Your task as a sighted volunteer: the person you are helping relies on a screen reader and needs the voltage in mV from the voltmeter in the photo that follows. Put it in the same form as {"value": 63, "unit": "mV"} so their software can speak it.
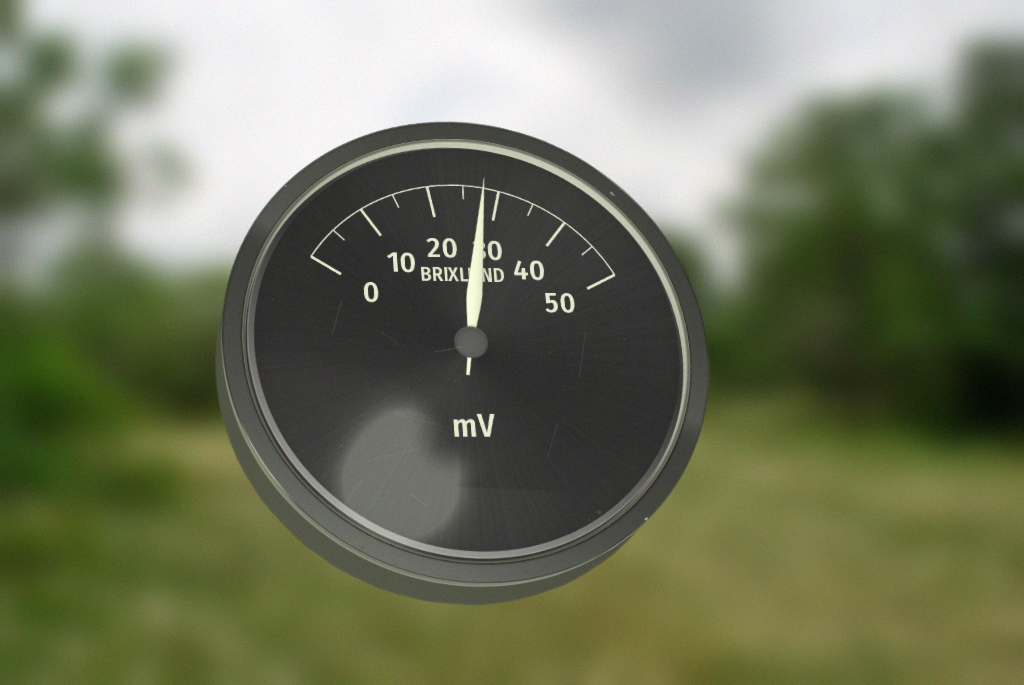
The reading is {"value": 27.5, "unit": "mV"}
